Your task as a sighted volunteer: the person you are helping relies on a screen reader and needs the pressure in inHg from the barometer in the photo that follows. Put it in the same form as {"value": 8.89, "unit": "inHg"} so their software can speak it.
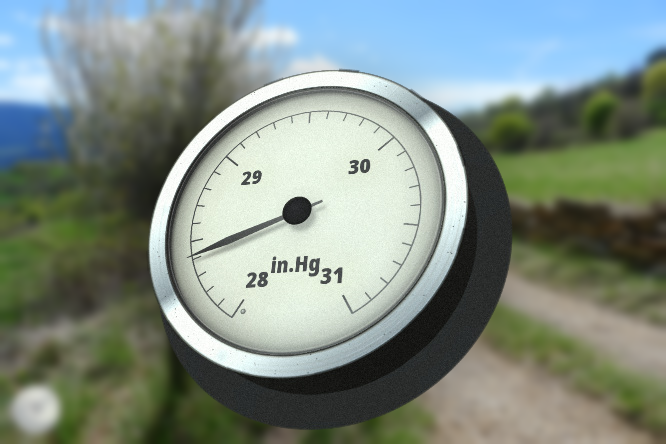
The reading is {"value": 28.4, "unit": "inHg"}
